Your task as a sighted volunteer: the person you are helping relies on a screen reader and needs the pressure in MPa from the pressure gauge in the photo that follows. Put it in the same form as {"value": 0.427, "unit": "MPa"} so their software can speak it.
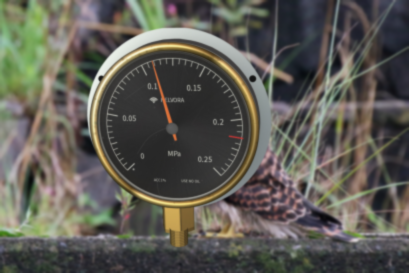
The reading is {"value": 0.11, "unit": "MPa"}
